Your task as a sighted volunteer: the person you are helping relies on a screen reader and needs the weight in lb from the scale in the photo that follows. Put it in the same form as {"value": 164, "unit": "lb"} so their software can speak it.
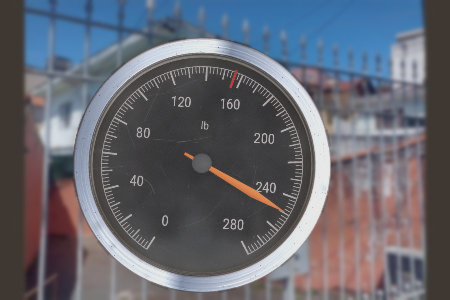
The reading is {"value": 250, "unit": "lb"}
